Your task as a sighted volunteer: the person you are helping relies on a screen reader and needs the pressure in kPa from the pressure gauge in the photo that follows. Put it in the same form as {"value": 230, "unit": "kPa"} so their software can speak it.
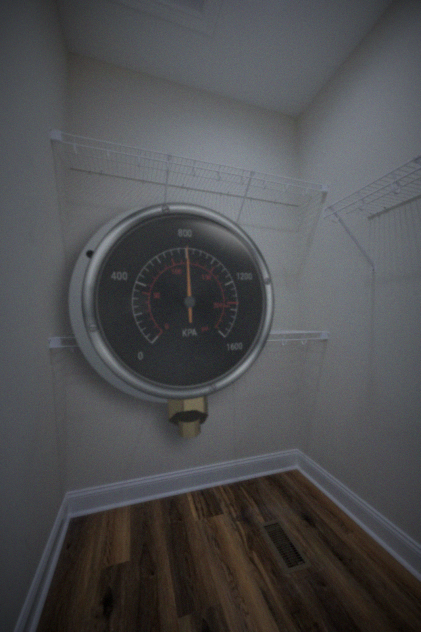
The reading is {"value": 800, "unit": "kPa"}
